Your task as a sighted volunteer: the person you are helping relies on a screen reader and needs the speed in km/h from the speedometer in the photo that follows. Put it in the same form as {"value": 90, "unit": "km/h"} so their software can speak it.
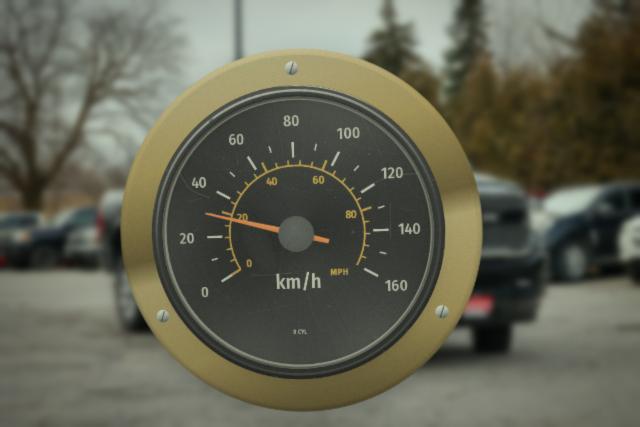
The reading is {"value": 30, "unit": "km/h"}
